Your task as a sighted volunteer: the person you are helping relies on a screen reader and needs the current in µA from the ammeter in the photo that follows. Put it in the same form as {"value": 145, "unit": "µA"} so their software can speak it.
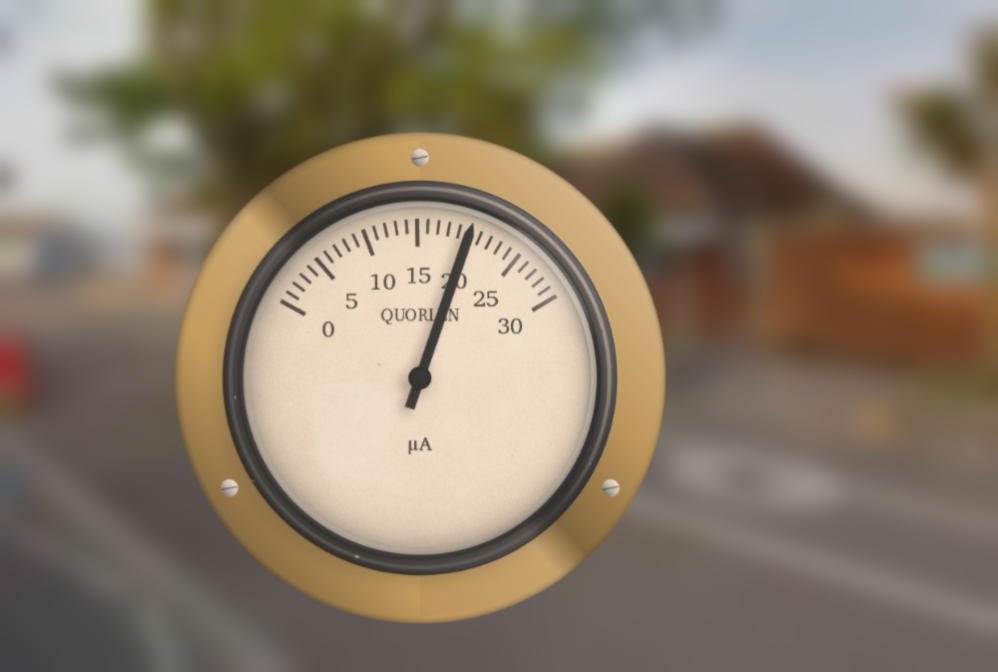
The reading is {"value": 20, "unit": "µA"}
